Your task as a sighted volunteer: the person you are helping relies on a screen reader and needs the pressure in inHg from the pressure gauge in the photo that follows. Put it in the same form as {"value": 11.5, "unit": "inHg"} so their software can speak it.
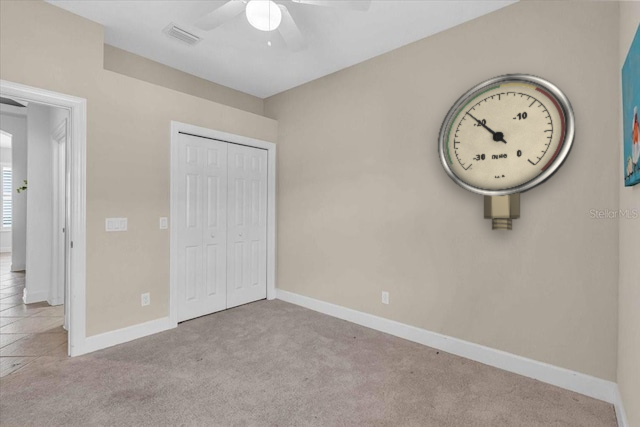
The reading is {"value": -20, "unit": "inHg"}
